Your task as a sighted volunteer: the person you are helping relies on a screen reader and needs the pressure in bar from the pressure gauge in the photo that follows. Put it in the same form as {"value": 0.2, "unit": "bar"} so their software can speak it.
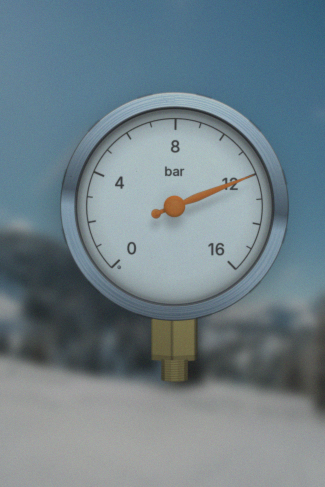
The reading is {"value": 12, "unit": "bar"}
